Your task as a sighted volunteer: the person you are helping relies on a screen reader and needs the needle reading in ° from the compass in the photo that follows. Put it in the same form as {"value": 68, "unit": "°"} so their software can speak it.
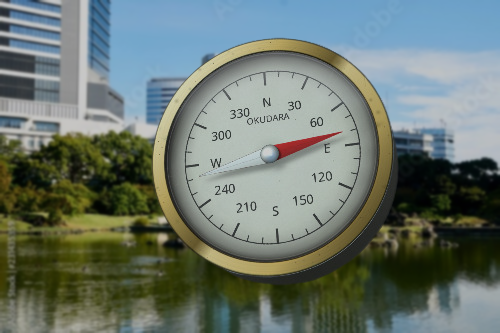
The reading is {"value": 80, "unit": "°"}
